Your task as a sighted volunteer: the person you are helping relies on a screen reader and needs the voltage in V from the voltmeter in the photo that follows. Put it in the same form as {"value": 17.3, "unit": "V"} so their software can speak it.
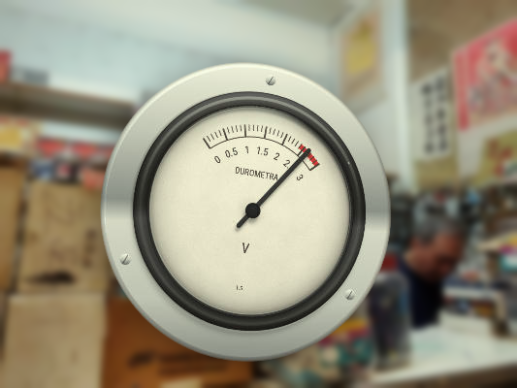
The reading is {"value": 2.6, "unit": "V"}
